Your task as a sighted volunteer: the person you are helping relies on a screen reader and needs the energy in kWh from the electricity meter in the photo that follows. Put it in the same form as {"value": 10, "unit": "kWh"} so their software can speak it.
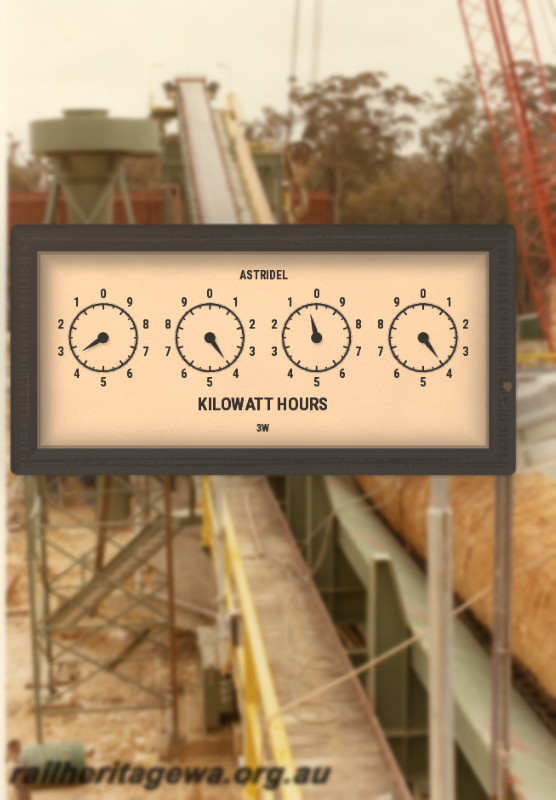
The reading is {"value": 3404, "unit": "kWh"}
